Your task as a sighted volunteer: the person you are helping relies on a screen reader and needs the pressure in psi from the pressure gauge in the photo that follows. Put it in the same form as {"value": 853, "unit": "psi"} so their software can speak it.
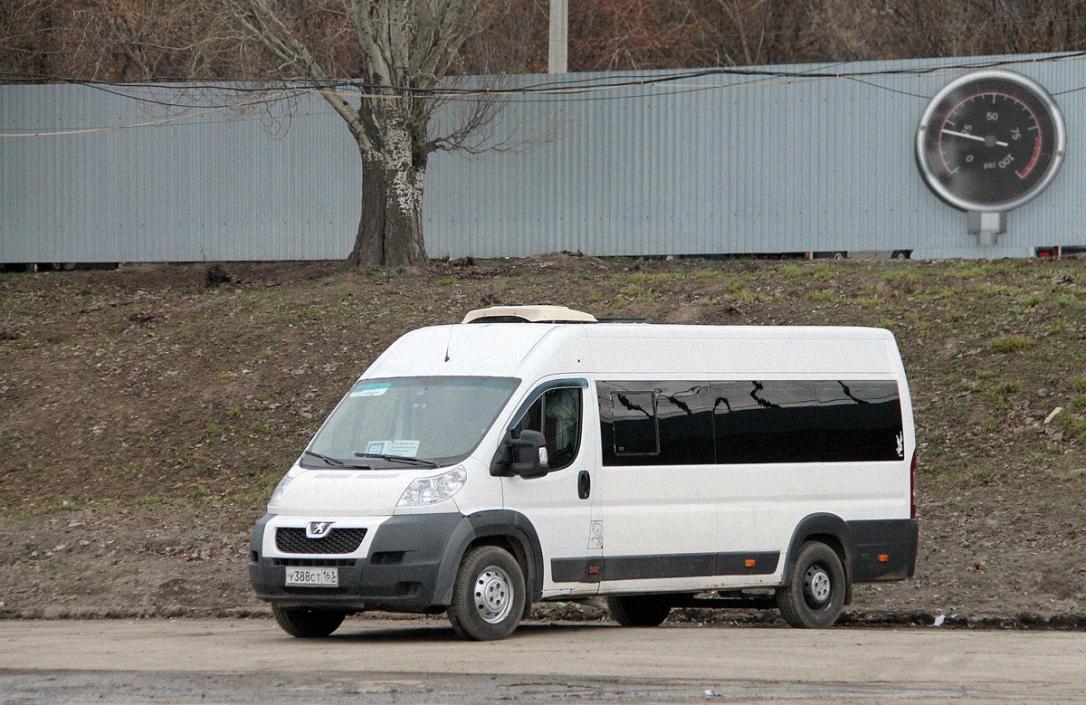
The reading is {"value": 20, "unit": "psi"}
